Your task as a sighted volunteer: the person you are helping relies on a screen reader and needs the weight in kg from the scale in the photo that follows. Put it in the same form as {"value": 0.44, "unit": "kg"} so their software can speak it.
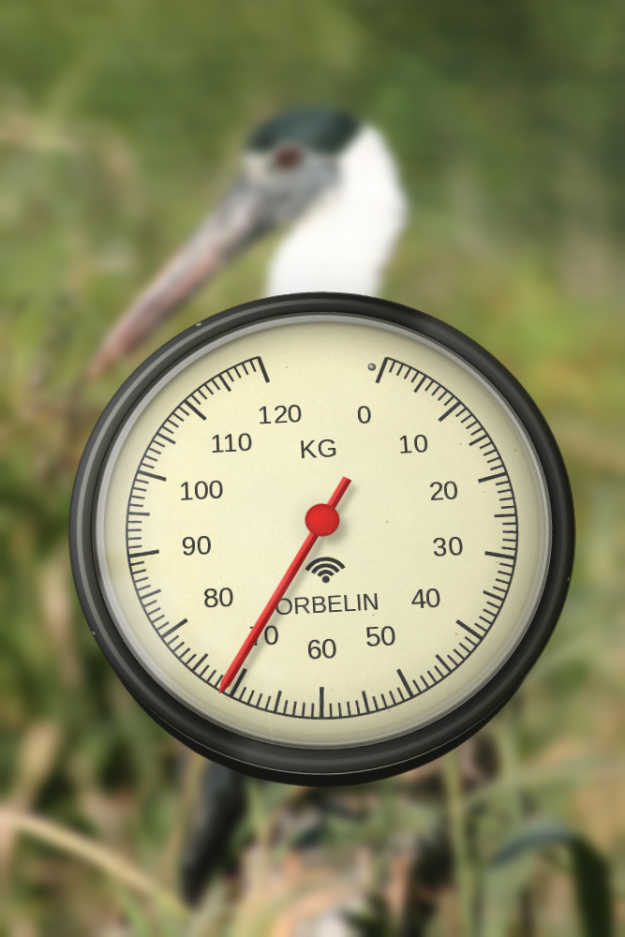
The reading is {"value": 71, "unit": "kg"}
